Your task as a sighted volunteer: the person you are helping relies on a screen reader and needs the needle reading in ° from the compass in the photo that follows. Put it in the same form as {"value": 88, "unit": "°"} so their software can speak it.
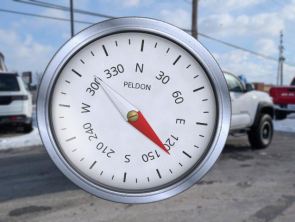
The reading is {"value": 130, "unit": "°"}
